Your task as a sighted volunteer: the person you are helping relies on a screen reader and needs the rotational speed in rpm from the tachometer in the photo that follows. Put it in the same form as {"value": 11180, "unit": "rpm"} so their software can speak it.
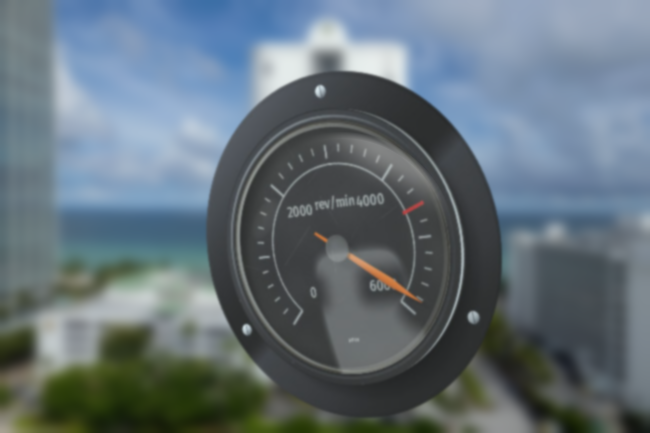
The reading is {"value": 5800, "unit": "rpm"}
